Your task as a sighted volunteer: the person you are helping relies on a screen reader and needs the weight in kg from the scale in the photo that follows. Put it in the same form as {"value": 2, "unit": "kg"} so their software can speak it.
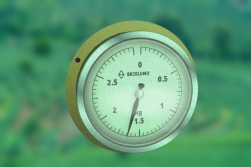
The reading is {"value": 1.65, "unit": "kg"}
